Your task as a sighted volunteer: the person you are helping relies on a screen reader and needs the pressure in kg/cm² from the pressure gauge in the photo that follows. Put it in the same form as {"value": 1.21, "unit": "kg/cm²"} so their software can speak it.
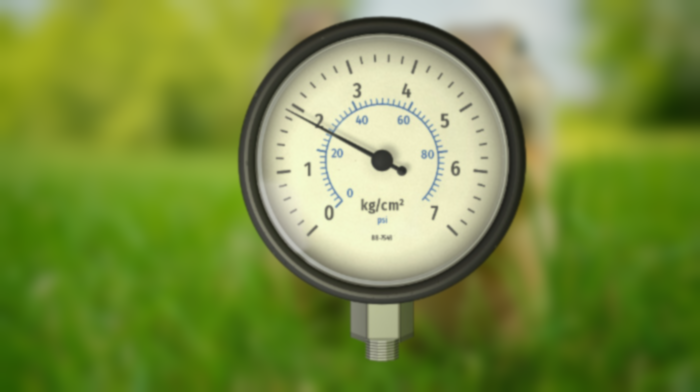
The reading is {"value": 1.9, "unit": "kg/cm²"}
